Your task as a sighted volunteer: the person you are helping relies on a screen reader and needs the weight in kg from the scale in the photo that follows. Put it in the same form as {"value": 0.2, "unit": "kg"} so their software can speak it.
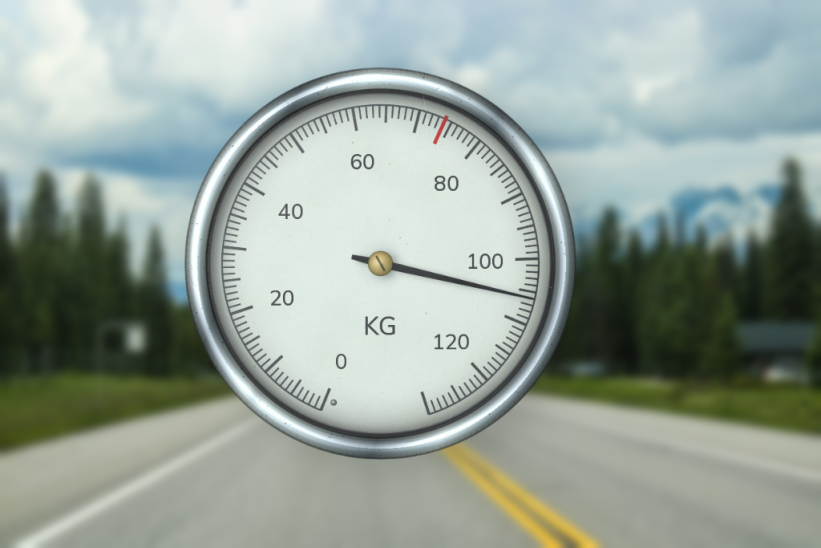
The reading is {"value": 106, "unit": "kg"}
